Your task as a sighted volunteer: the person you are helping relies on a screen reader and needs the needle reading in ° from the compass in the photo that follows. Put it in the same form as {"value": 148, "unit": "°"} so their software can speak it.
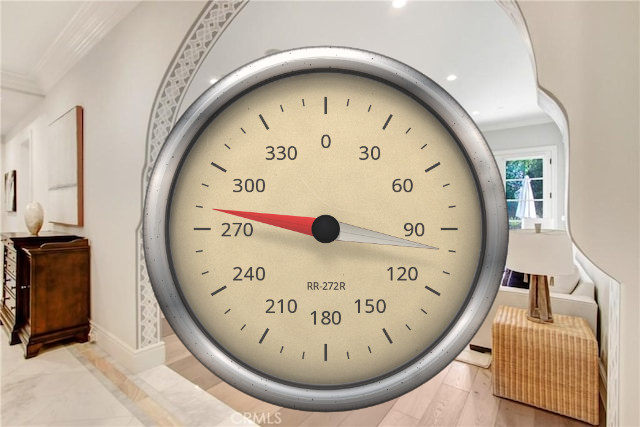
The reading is {"value": 280, "unit": "°"}
